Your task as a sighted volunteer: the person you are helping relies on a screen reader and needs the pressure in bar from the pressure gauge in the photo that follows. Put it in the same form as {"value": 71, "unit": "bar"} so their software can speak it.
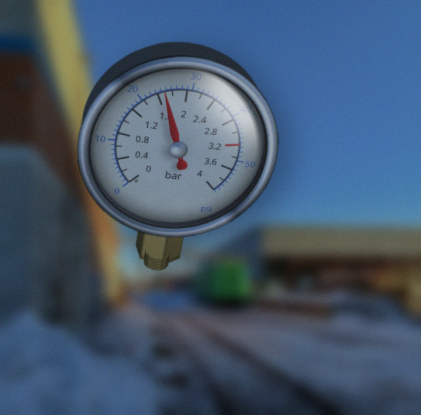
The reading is {"value": 1.7, "unit": "bar"}
